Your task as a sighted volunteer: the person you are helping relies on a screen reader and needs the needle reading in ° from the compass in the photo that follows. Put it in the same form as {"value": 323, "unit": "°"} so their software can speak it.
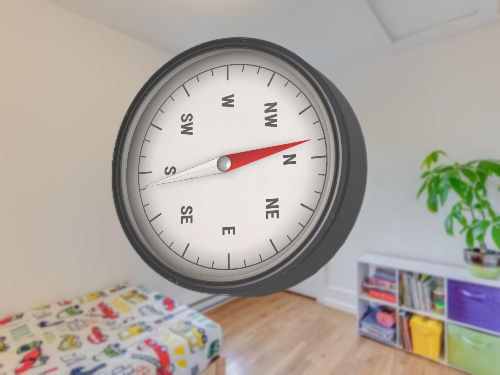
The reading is {"value": 350, "unit": "°"}
